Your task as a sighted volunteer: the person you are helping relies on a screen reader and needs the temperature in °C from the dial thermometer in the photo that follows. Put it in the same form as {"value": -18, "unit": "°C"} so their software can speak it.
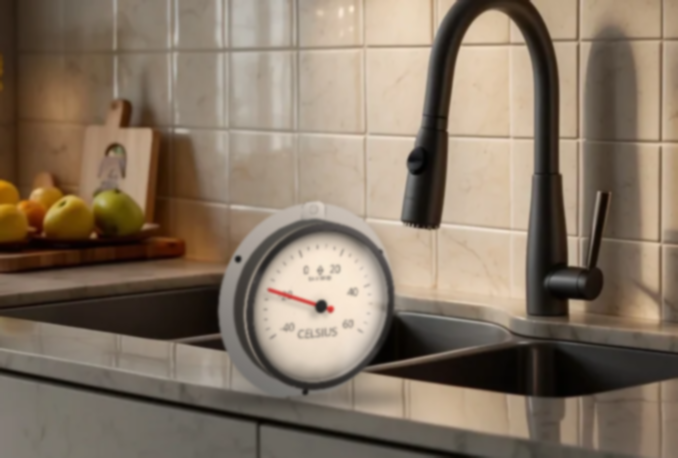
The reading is {"value": -20, "unit": "°C"}
